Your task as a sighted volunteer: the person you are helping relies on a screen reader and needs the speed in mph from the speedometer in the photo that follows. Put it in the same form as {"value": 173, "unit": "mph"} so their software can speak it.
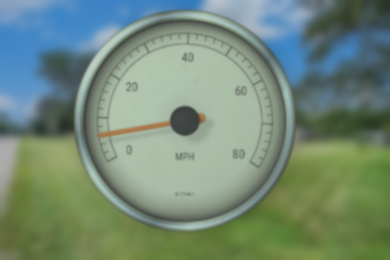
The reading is {"value": 6, "unit": "mph"}
